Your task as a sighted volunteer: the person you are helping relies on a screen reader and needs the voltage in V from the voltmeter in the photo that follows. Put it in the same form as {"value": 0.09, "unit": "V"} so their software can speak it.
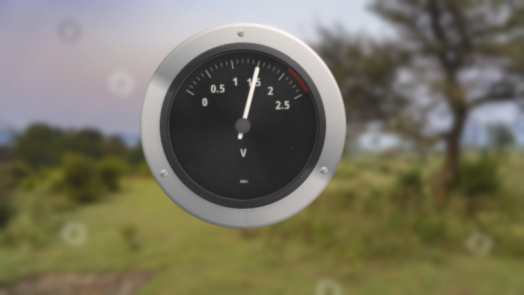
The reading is {"value": 1.5, "unit": "V"}
